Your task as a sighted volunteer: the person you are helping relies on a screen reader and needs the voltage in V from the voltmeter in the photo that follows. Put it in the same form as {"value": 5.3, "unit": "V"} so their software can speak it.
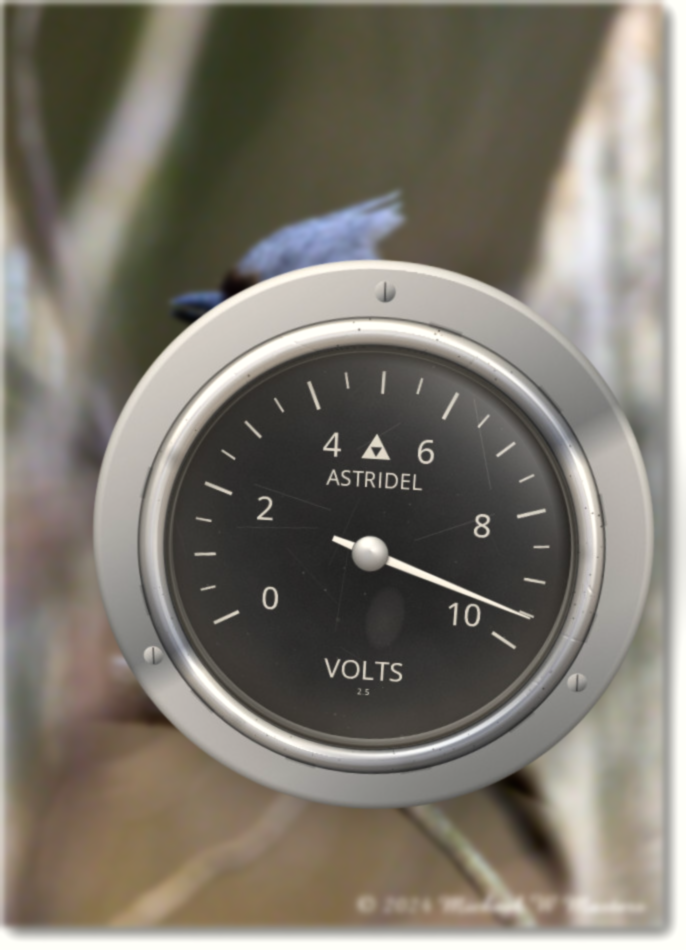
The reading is {"value": 9.5, "unit": "V"}
